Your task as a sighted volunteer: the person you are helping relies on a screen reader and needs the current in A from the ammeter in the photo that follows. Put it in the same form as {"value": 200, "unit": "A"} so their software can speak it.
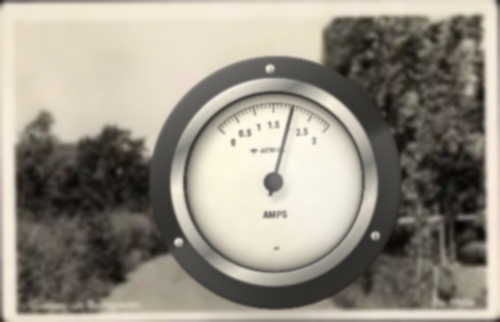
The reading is {"value": 2, "unit": "A"}
